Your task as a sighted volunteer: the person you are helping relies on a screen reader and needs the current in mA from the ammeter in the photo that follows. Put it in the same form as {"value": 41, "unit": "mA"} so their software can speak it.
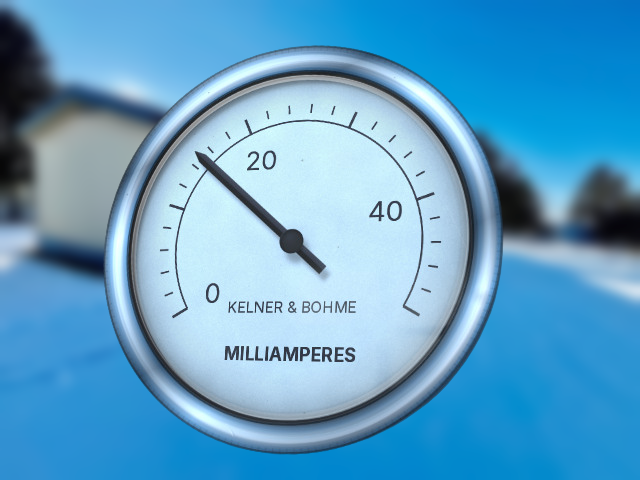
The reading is {"value": 15, "unit": "mA"}
